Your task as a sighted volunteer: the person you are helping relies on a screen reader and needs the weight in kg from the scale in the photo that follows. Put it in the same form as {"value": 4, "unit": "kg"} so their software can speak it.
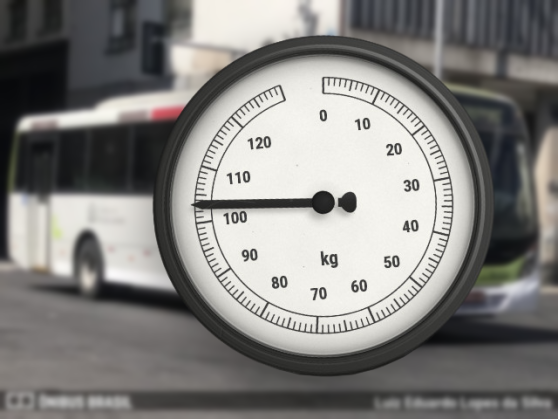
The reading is {"value": 103, "unit": "kg"}
